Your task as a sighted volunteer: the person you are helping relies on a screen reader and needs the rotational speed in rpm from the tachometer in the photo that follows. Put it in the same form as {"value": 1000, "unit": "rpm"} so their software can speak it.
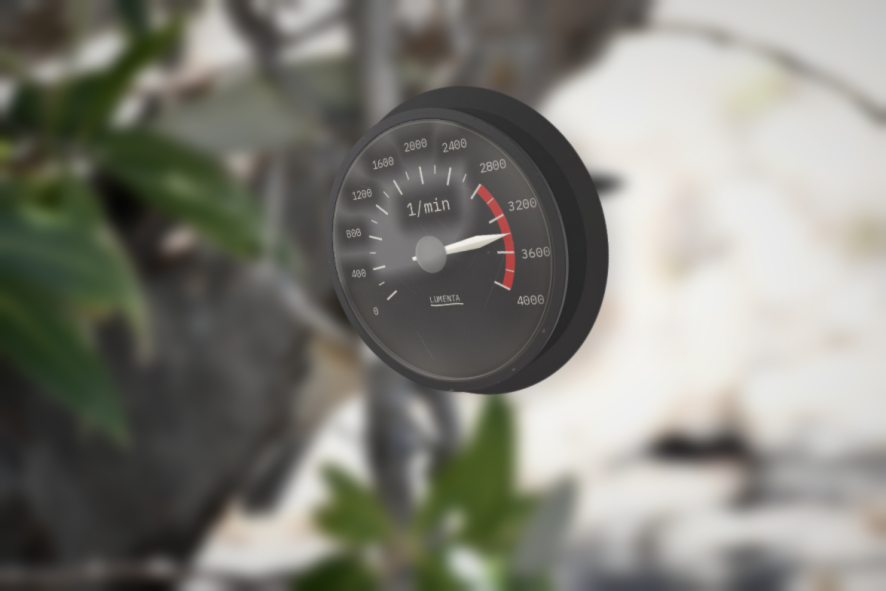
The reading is {"value": 3400, "unit": "rpm"}
